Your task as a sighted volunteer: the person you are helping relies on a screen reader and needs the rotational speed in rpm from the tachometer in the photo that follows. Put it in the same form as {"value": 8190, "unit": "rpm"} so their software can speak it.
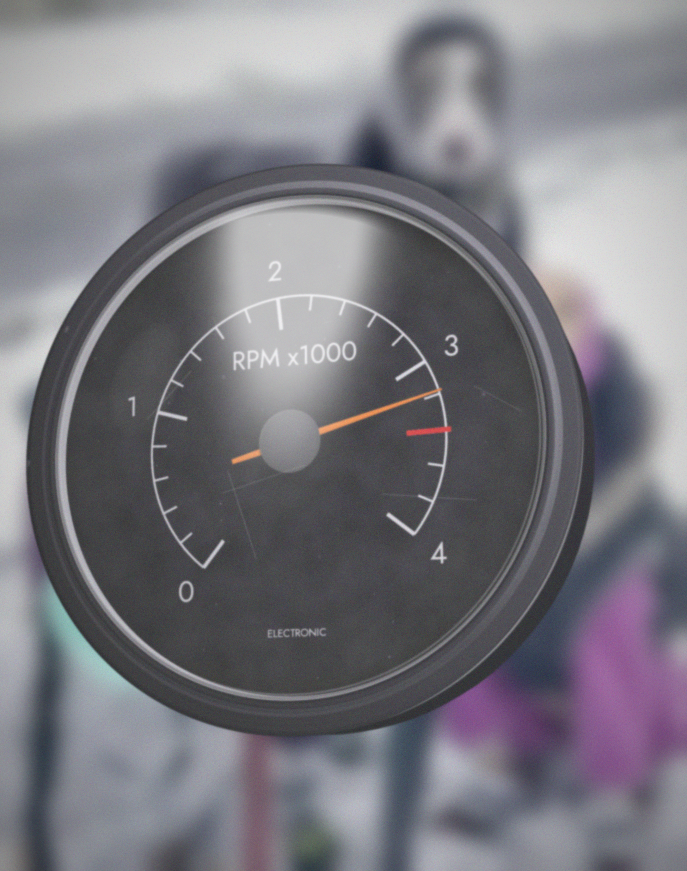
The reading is {"value": 3200, "unit": "rpm"}
